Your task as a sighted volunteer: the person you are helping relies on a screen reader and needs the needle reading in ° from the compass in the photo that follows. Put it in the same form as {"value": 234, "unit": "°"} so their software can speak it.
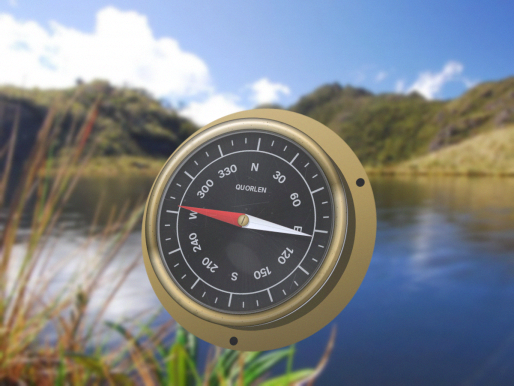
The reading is {"value": 275, "unit": "°"}
